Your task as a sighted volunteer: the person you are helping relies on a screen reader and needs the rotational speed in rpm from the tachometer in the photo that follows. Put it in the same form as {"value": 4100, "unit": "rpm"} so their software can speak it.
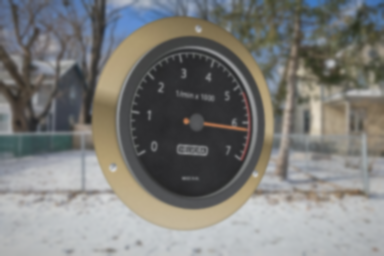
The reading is {"value": 6200, "unit": "rpm"}
